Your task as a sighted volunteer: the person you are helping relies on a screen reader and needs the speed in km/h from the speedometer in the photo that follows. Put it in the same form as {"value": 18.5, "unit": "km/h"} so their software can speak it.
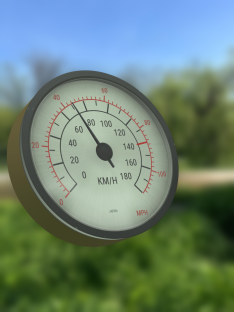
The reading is {"value": 70, "unit": "km/h"}
